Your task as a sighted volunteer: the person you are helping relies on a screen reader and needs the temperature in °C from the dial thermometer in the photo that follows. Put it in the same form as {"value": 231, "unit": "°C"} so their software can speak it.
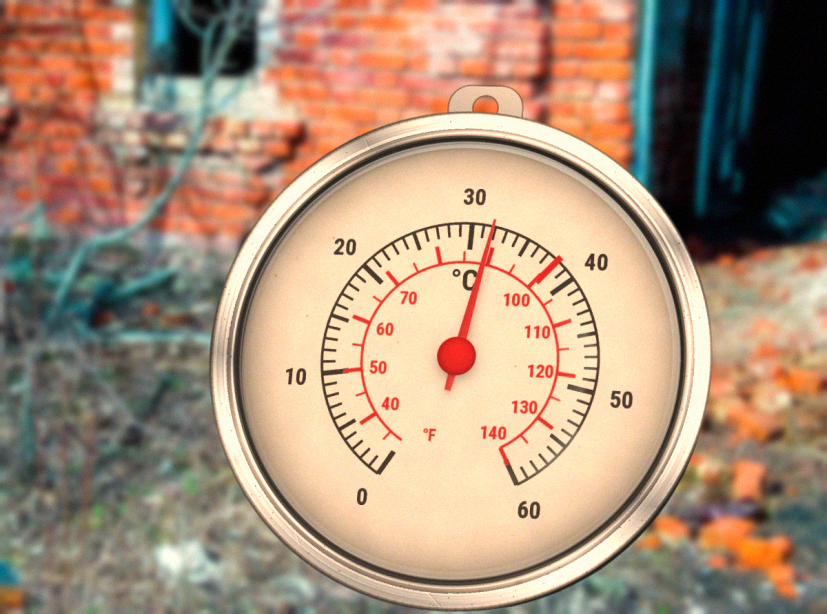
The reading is {"value": 32, "unit": "°C"}
